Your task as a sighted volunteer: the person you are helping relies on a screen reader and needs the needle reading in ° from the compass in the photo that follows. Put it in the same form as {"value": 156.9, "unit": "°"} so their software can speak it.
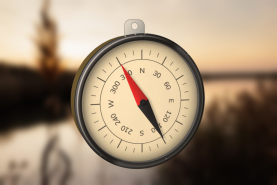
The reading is {"value": 330, "unit": "°"}
